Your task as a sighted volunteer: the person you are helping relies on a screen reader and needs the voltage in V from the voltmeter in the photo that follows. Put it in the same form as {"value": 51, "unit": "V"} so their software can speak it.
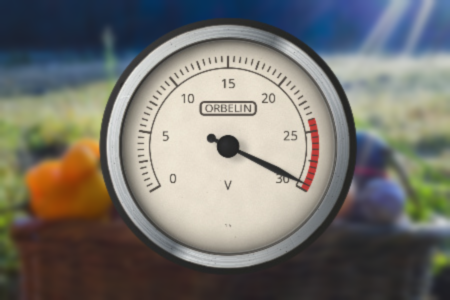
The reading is {"value": 29.5, "unit": "V"}
